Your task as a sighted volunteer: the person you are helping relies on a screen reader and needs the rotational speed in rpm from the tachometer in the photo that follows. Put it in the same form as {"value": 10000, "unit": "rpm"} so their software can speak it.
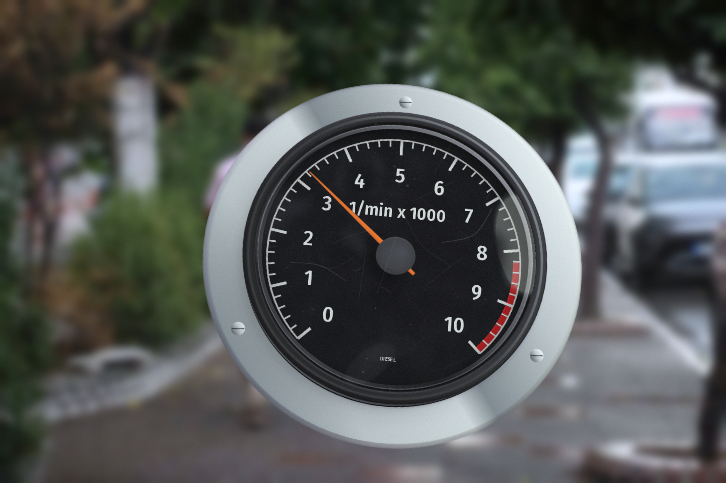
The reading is {"value": 3200, "unit": "rpm"}
